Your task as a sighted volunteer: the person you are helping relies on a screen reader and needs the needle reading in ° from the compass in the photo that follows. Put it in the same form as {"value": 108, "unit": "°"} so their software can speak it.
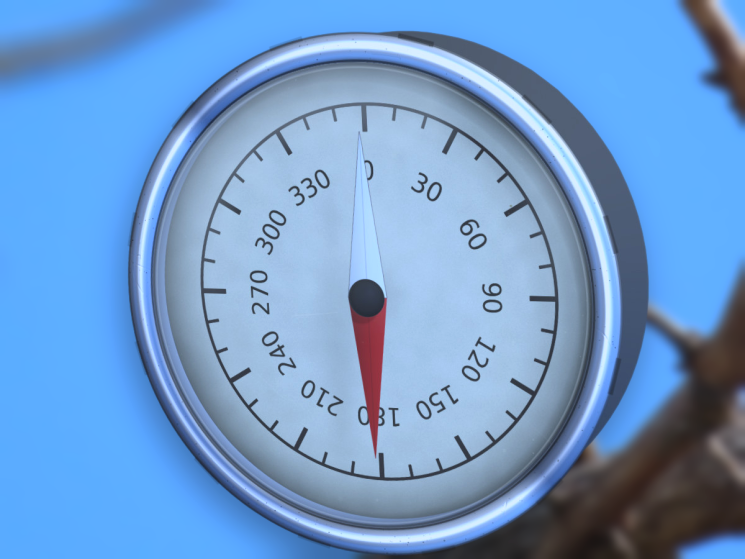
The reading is {"value": 180, "unit": "°"}
